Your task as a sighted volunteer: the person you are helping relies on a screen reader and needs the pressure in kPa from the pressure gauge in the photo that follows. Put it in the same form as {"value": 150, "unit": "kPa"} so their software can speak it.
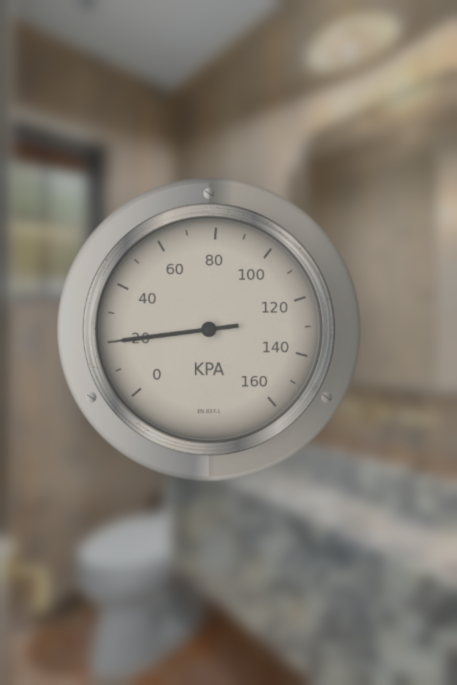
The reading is {"value": 20, "unit": "kPa"}
